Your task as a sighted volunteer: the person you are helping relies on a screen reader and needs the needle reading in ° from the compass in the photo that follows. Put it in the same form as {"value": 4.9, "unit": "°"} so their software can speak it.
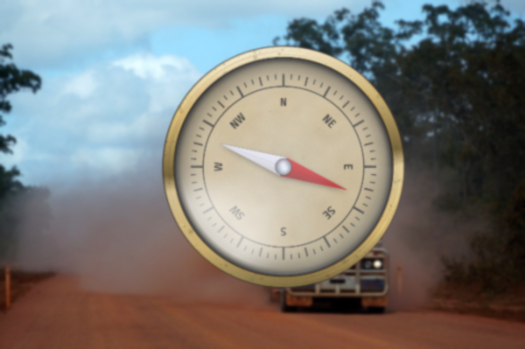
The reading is {"value": 110, "unit": "°"}
